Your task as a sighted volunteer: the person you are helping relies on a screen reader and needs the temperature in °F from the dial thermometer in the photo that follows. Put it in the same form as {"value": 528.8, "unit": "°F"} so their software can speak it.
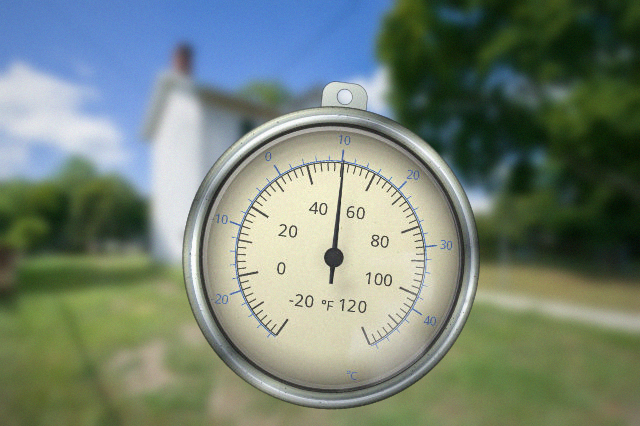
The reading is {"value": 50, "unit": "°F"}
